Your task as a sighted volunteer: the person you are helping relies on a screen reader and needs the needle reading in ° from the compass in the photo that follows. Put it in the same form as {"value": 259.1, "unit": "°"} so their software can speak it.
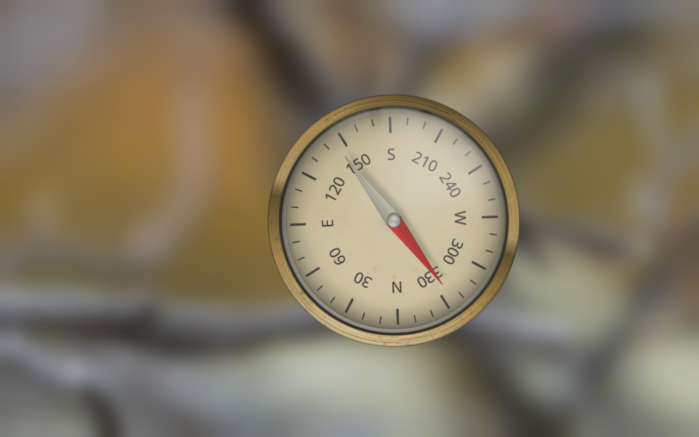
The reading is {"value": 325, "unit": "°"}
